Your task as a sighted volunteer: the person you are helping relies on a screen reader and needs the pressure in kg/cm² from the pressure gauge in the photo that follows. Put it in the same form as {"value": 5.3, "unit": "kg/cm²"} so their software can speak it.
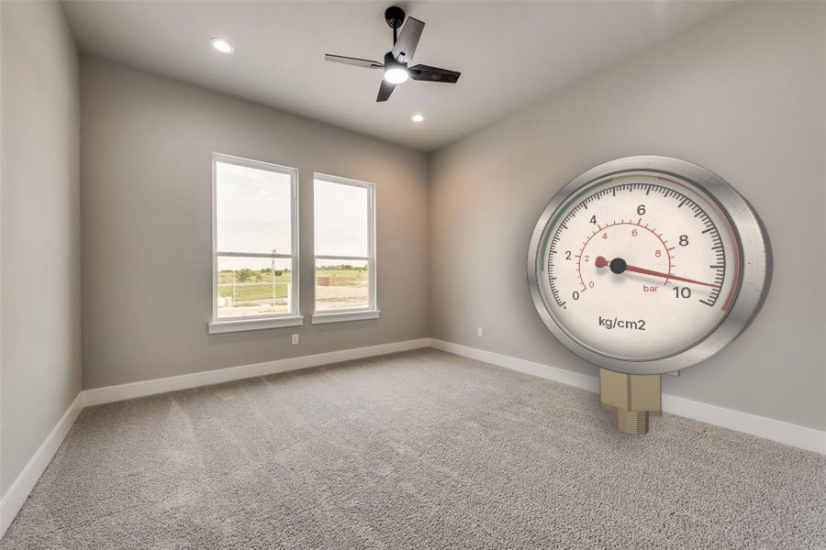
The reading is {"value": 9.5, "unit": "kg/cm²"}
